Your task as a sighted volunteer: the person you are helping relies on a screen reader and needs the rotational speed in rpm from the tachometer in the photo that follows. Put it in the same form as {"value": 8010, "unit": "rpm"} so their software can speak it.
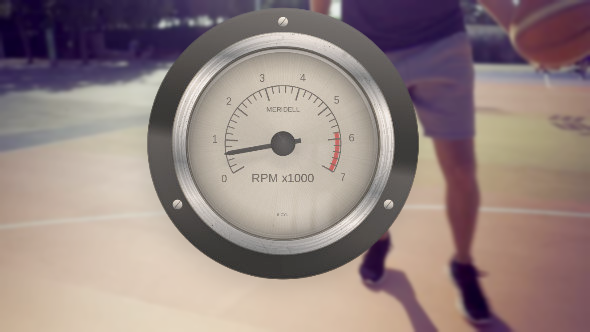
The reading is {"value": 600, "unit": "rpm"}
